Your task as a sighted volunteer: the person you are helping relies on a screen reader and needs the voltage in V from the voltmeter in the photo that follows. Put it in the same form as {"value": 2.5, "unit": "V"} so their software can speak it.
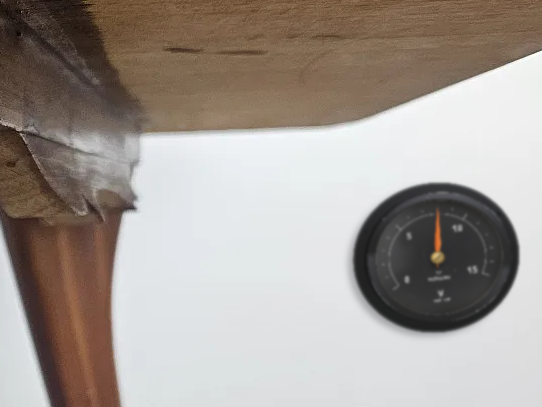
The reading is {"value": 8, "unit": "V"}
